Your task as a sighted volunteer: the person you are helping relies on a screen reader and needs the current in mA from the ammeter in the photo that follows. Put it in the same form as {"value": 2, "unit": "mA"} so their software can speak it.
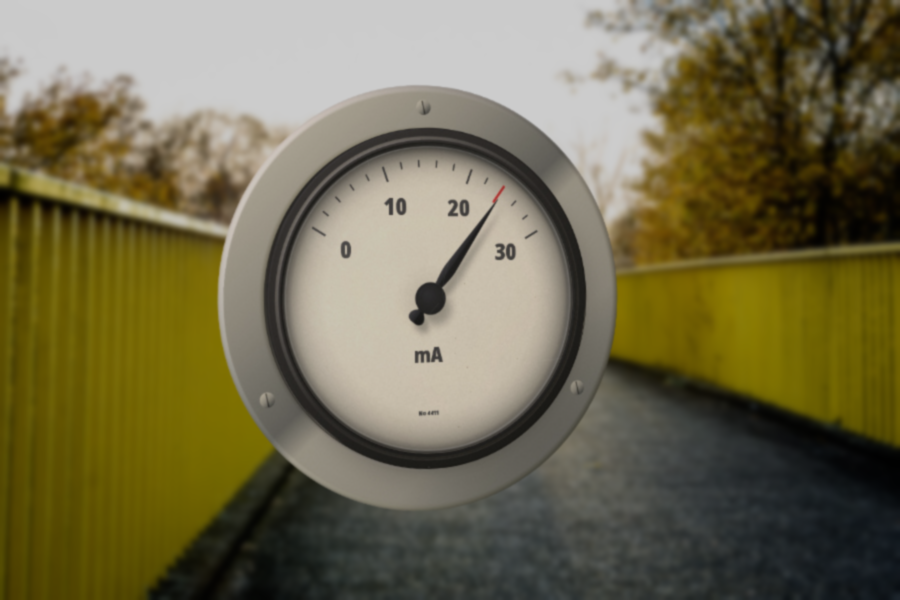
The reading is {"value": 24, "unit": "mA"}
